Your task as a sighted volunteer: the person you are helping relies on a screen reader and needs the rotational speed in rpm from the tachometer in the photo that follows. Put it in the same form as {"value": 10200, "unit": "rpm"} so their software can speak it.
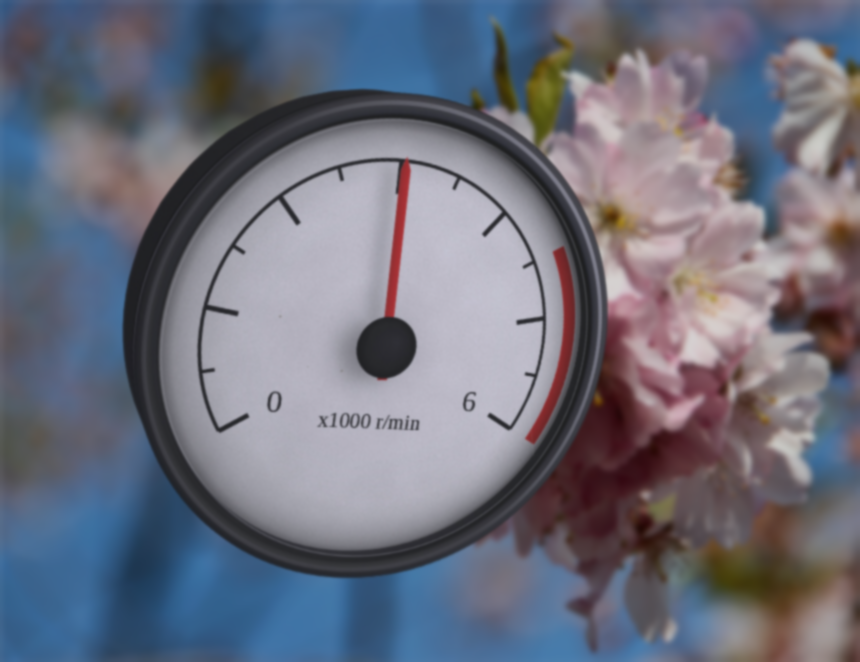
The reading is {"value": 3000, "unit": "rpm"}
